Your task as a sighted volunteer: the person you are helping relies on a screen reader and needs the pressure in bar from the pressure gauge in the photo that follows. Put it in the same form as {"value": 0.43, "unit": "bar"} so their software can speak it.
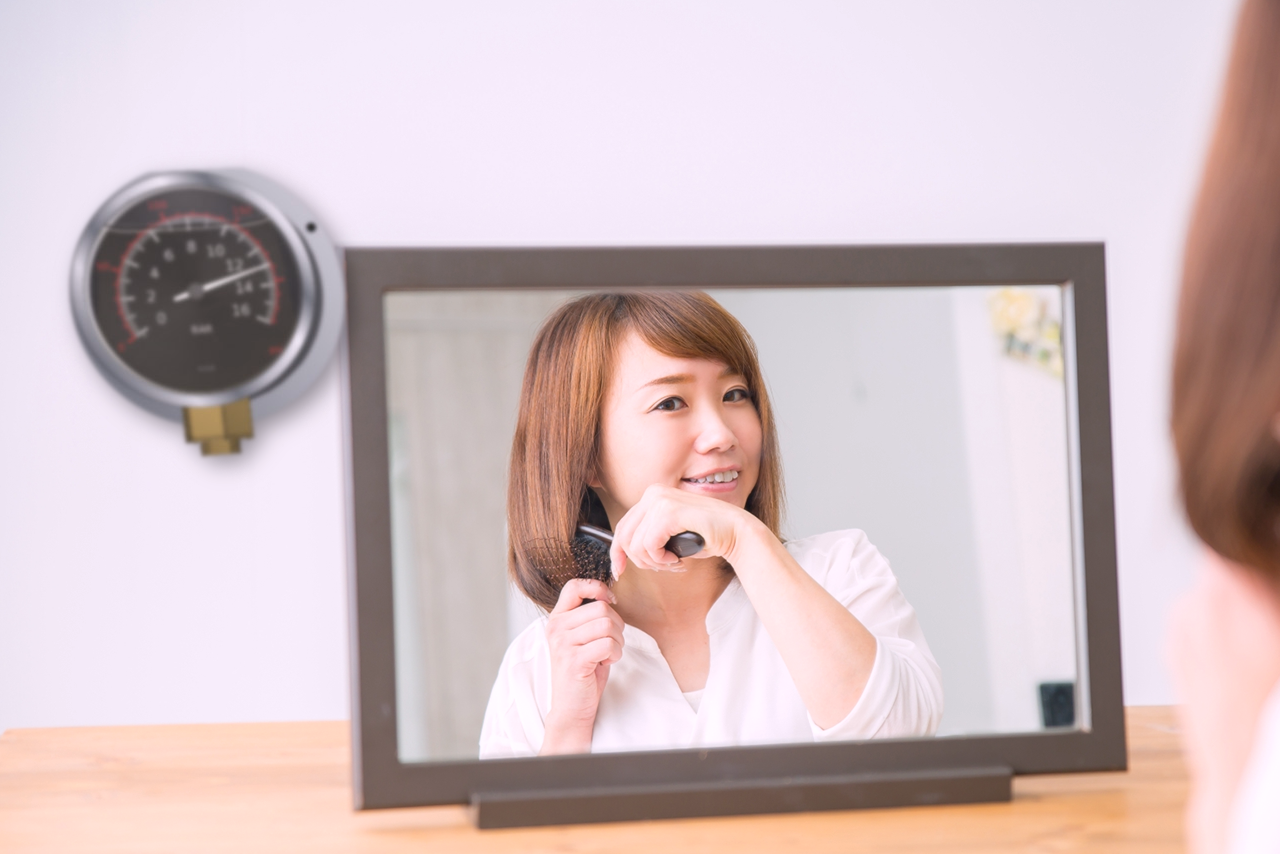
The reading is {"value": 13, "unit": "bar"}
